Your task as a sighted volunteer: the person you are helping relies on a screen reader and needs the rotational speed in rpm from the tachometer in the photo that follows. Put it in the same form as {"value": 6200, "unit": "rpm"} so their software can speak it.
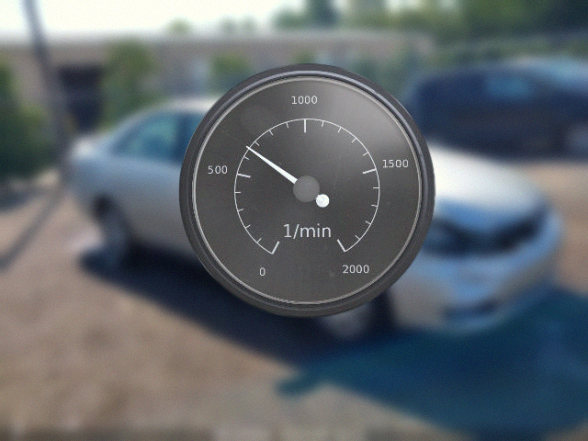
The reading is {"value": 650, "unit": "rpm"}
